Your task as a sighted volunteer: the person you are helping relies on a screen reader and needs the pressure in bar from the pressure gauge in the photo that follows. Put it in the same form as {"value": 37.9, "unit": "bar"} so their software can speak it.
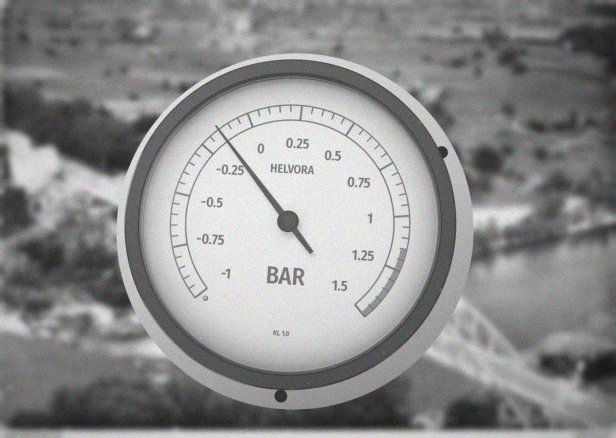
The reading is {"value": -0.15, "unit": "bar"}
